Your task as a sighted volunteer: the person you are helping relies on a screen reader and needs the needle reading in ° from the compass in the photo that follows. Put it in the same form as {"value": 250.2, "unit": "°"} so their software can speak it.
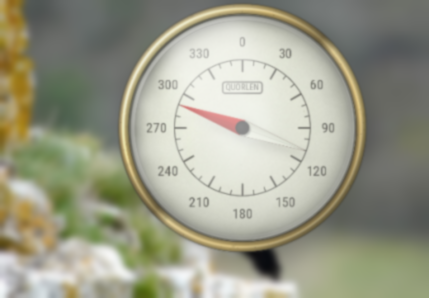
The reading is {"value": 290, "unit": "°"}
